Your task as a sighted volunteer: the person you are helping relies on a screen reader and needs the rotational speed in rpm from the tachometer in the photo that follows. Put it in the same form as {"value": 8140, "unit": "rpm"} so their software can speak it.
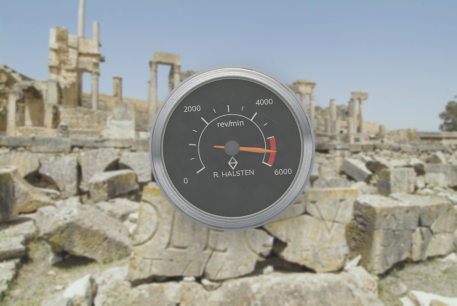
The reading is {"value": 5500, "unit": "rpm"}
